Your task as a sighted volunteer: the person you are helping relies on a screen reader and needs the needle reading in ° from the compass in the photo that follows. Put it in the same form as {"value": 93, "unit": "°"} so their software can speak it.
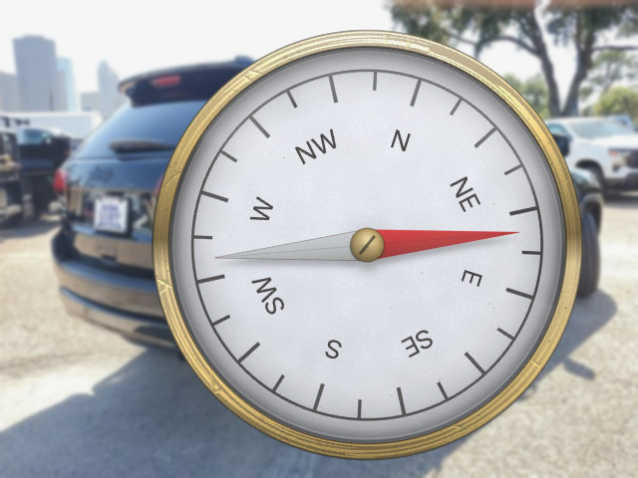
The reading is {"value": 67.5, "unit": "°"}
